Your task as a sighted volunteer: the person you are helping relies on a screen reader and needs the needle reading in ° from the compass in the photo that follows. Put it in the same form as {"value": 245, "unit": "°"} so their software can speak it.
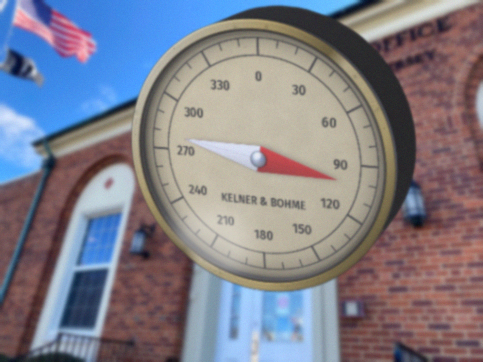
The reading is {"value": 100, "unit": "°"}
